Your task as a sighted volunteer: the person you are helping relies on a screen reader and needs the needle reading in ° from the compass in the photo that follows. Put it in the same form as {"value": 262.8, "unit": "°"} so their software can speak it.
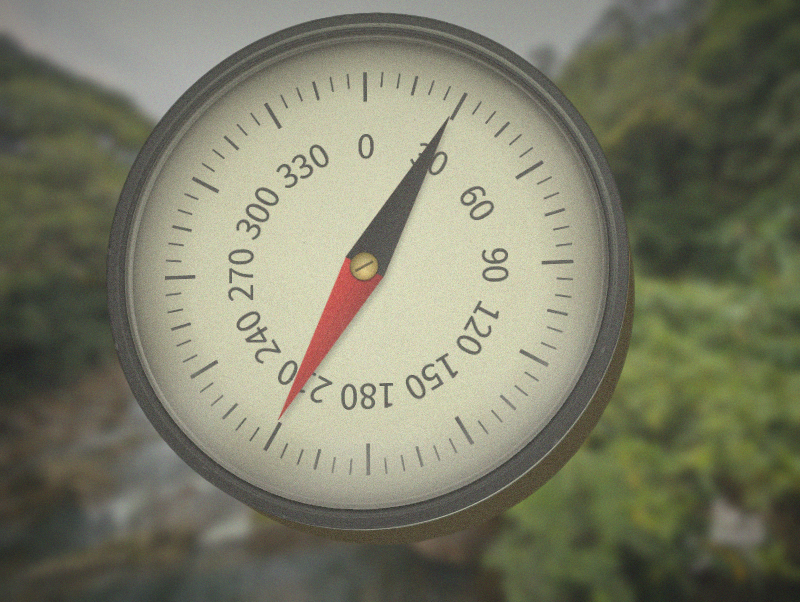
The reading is {"value": 210, "unit": "°"}
